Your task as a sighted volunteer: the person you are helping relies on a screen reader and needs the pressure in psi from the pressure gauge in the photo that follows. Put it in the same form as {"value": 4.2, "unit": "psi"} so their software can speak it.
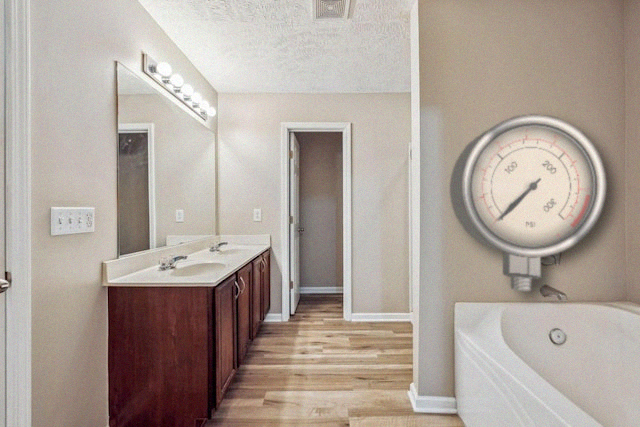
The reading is {"value": 0, "unit": "psi"}
